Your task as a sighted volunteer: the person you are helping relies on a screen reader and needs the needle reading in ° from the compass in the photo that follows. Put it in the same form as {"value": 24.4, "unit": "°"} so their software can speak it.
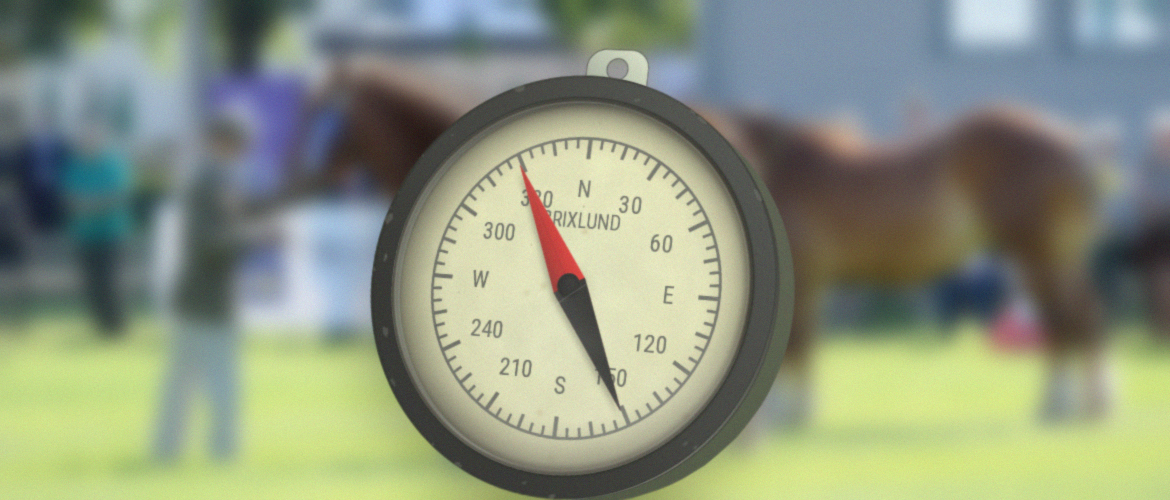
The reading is {"value": 330, "unit": "°"}
